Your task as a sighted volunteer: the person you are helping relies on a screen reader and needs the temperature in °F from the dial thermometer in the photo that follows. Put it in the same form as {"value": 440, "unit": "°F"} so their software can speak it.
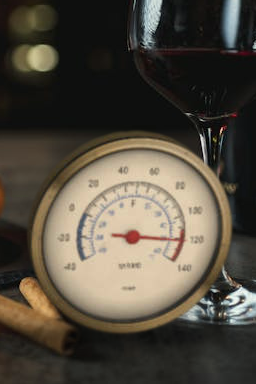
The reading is {"value": 120, "unit": "°F"}
